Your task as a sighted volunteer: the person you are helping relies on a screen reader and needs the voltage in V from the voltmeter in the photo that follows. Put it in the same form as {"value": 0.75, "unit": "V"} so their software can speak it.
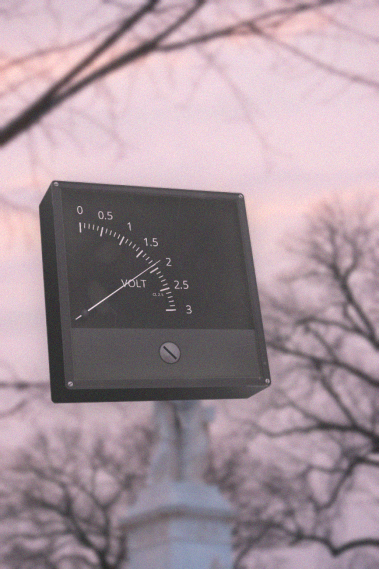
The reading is {"value": 1.9, "unit": "V"}
